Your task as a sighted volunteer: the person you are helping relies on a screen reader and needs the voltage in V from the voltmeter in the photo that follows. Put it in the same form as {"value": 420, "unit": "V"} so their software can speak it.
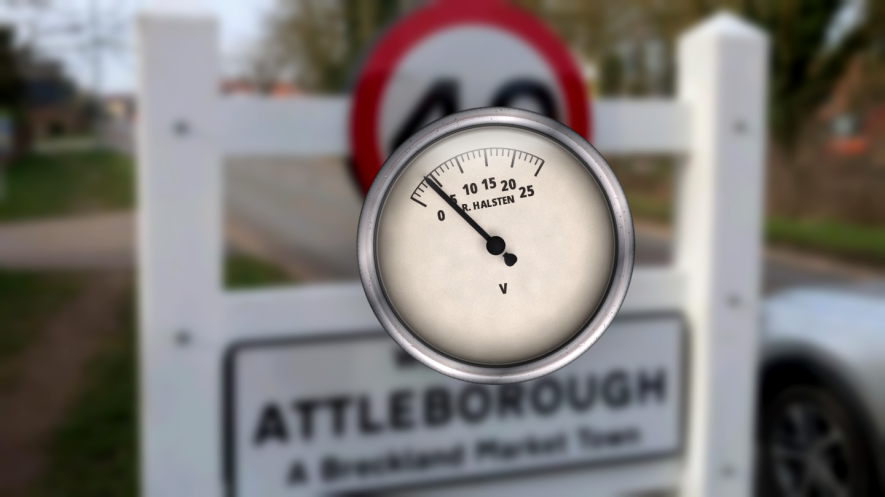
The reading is {"value": 4, "unit": "V"}
